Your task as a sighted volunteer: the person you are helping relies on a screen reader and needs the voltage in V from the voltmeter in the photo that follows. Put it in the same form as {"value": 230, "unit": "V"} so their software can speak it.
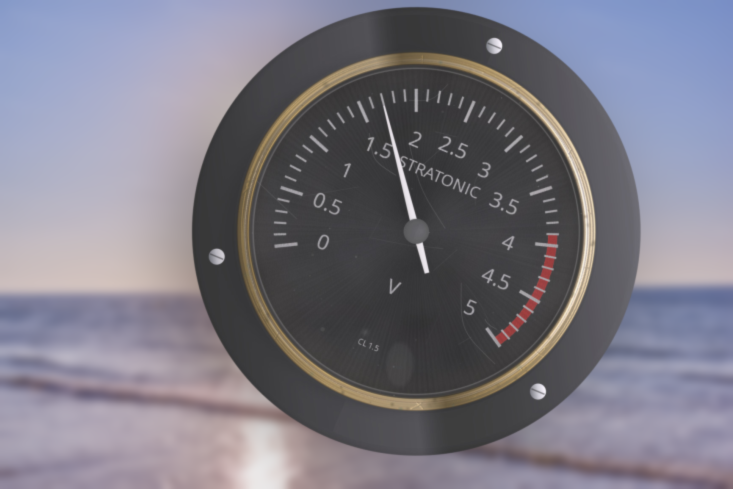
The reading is {"value": 1.7, "unit": "V"}
